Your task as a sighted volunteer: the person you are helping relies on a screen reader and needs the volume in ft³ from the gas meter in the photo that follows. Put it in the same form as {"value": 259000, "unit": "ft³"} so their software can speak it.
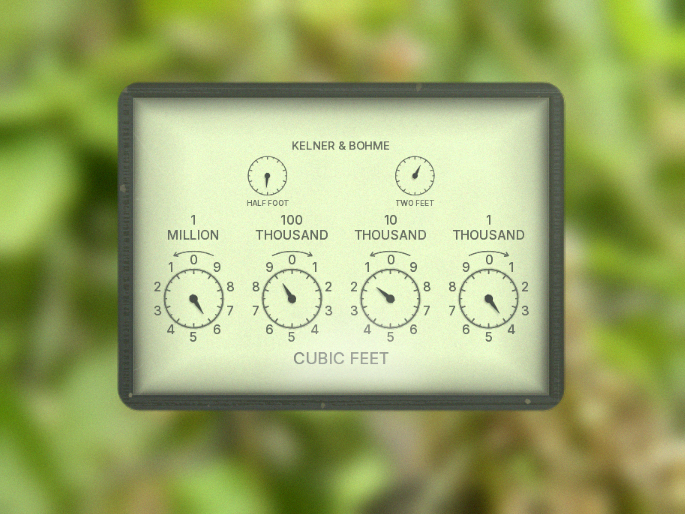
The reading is {"value": 591400, "unit": "ft³"}
